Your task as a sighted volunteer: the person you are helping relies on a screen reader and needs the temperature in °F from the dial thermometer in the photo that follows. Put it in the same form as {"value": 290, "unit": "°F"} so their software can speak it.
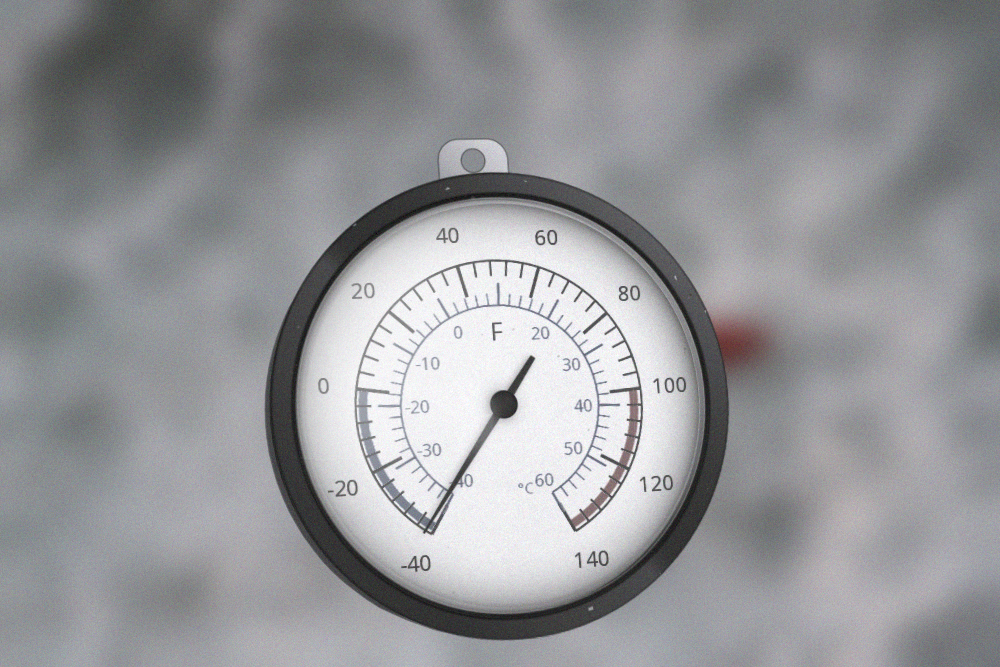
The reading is {"value": -38, "unit": "°F"}
